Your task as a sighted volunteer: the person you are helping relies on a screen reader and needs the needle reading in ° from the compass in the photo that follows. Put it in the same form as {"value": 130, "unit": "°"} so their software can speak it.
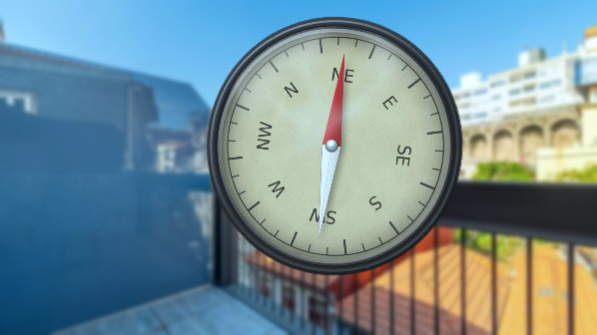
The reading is {"value": 45, "unit": "°"}
